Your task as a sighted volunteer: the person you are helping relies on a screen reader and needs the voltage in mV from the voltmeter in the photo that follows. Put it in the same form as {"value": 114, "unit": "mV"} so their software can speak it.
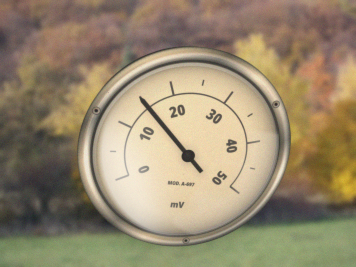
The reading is {"value": 15, "unit": "mV"}
